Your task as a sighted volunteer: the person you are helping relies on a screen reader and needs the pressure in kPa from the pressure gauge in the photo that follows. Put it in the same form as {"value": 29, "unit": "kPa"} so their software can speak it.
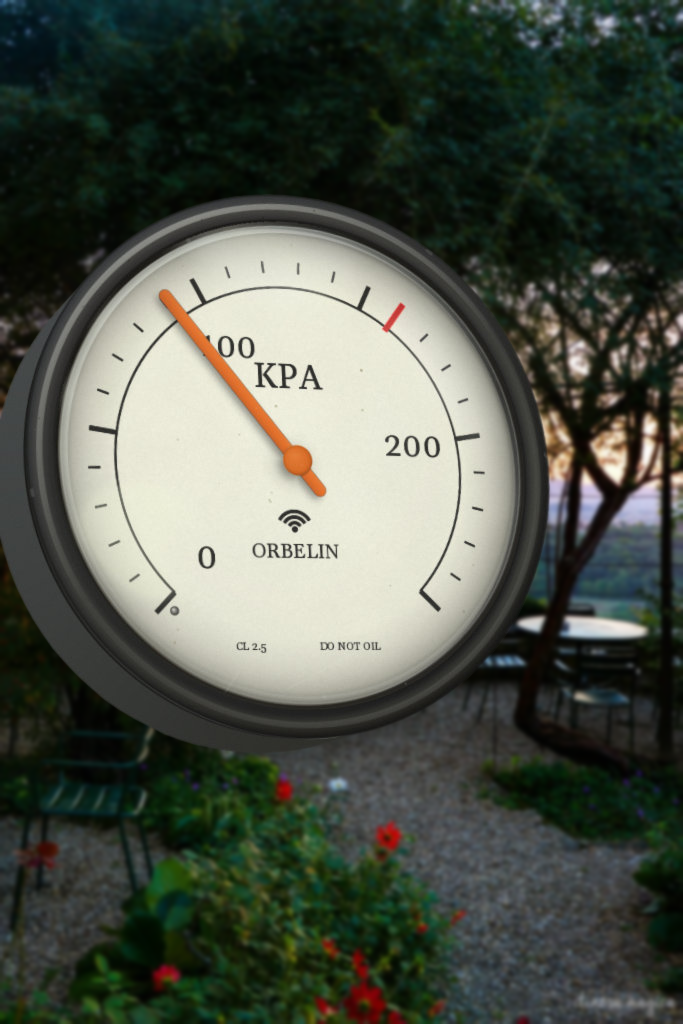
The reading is {"value": 90, "unit": "kPa"}
